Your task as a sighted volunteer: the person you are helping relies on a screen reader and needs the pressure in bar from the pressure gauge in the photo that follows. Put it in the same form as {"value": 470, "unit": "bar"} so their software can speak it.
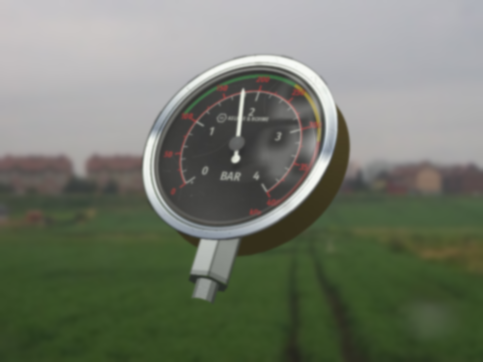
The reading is {"value": 1.8, "unit": "bar"}
